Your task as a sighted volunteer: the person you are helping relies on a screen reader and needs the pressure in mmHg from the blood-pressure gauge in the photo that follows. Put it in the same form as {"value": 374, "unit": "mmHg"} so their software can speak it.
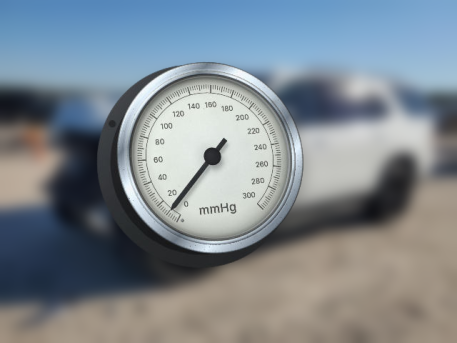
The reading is {"value": 10, "unit": "mmHg"}
